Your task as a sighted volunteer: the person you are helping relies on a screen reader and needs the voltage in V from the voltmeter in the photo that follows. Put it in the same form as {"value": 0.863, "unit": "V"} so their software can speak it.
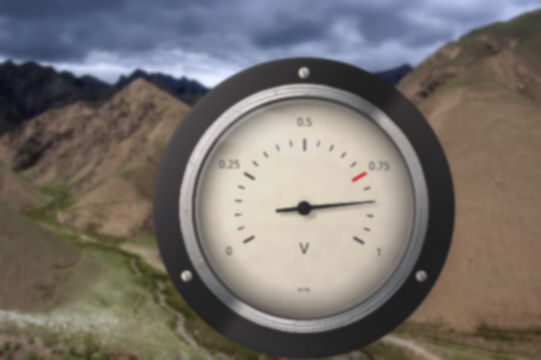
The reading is {"value": 0.85, "unit": "V"}
